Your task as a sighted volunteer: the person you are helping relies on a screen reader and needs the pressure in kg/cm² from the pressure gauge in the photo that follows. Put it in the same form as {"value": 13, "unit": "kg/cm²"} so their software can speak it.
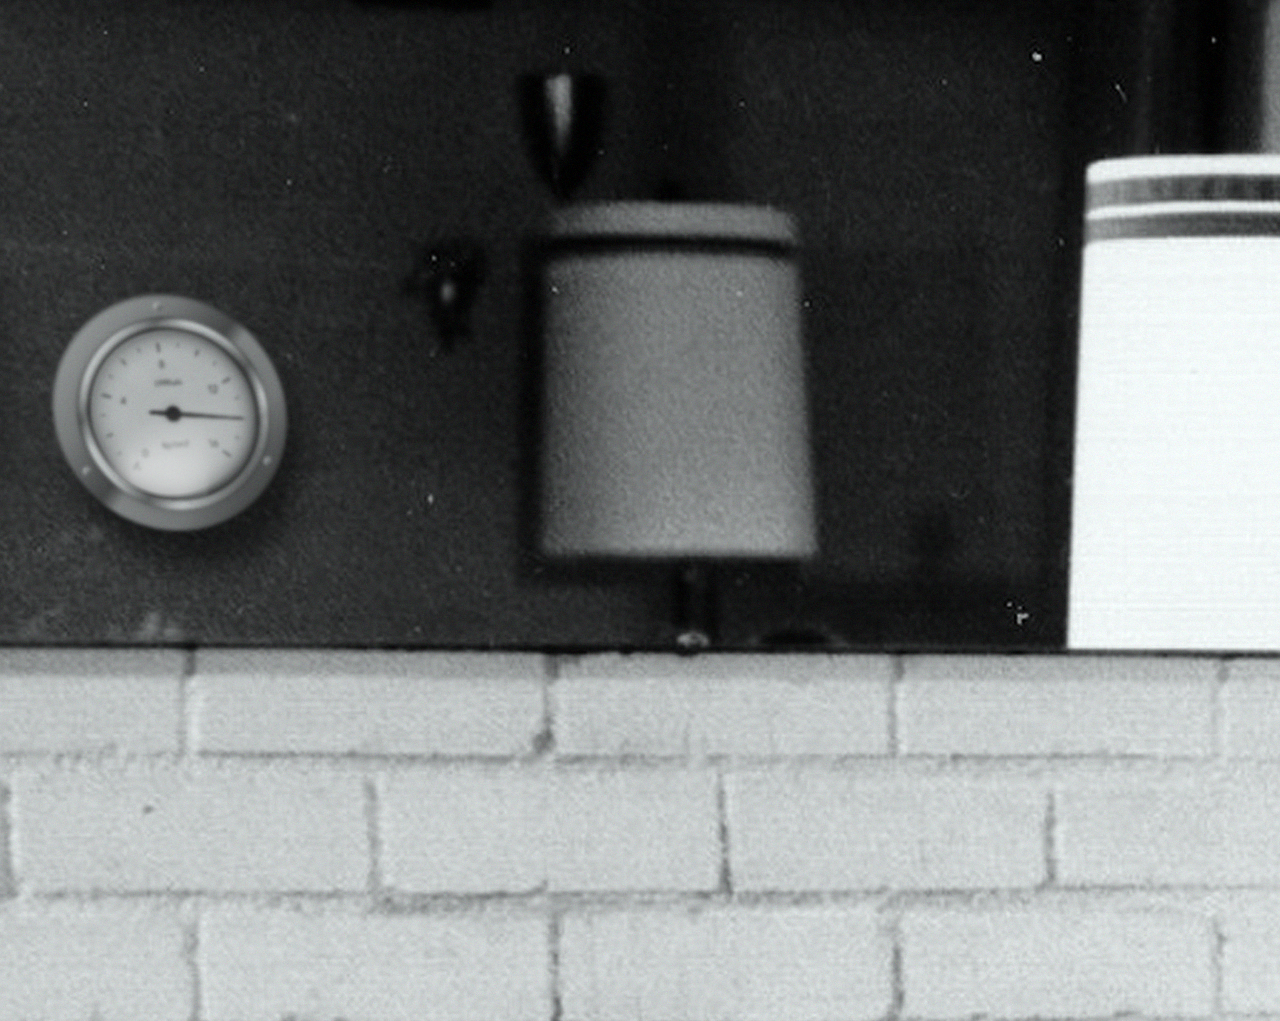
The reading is {"value": 14, "unit": "kg/cm²"}
